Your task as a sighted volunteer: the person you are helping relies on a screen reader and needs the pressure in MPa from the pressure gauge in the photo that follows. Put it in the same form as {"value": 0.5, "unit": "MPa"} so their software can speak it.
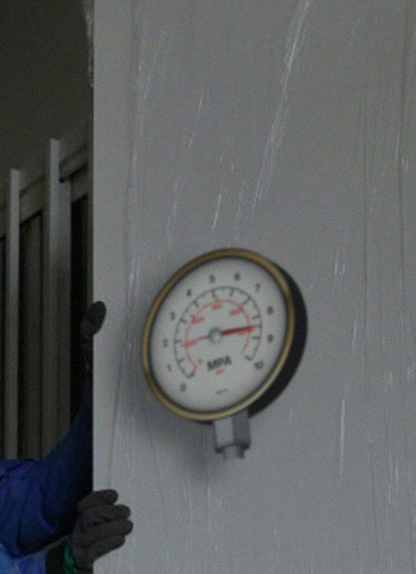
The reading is {"value": 8.5, "unit": "MPa"}
